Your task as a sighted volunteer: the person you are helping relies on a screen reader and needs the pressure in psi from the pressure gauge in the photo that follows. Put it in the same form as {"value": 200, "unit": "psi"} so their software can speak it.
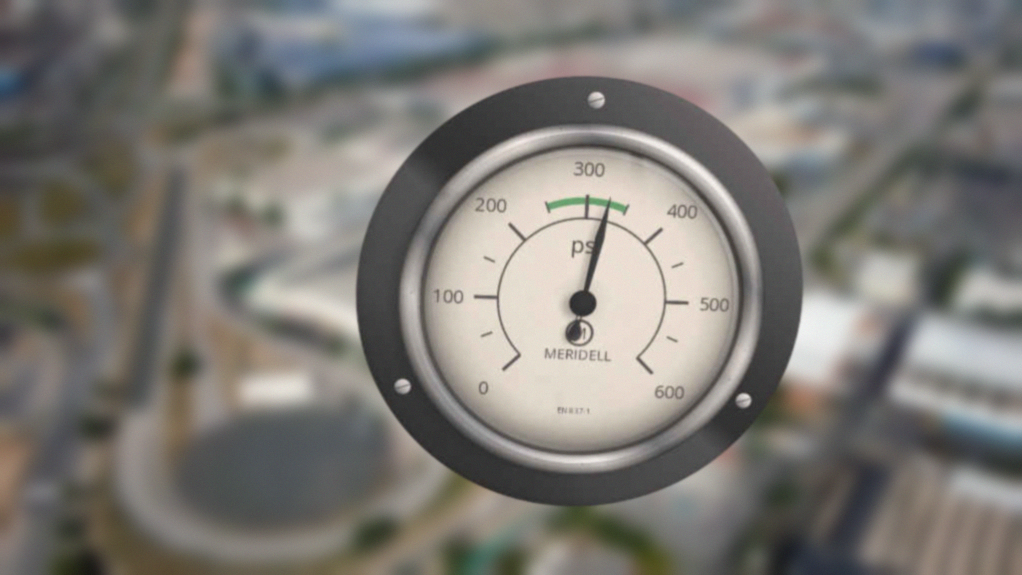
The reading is {"value": 325, "unit": "psi"}
